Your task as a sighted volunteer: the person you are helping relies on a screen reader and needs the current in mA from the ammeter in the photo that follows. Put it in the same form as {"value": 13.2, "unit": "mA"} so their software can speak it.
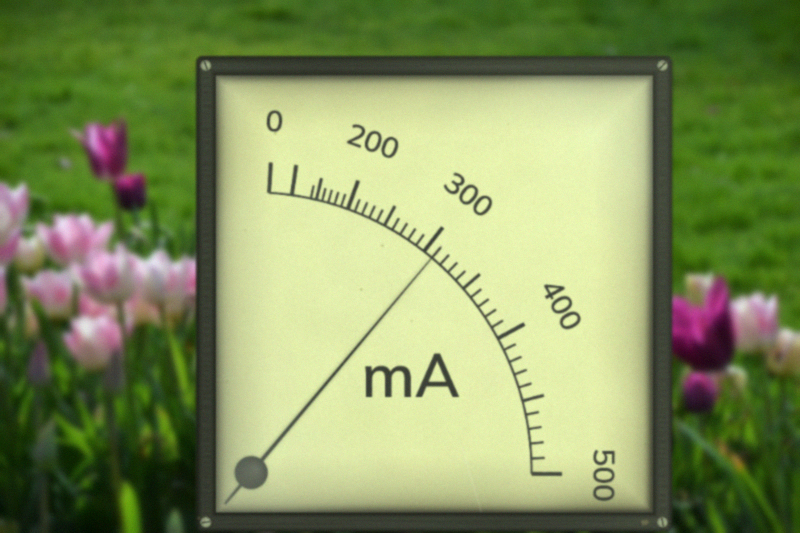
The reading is {"value": 310, "unit": "mA"}
